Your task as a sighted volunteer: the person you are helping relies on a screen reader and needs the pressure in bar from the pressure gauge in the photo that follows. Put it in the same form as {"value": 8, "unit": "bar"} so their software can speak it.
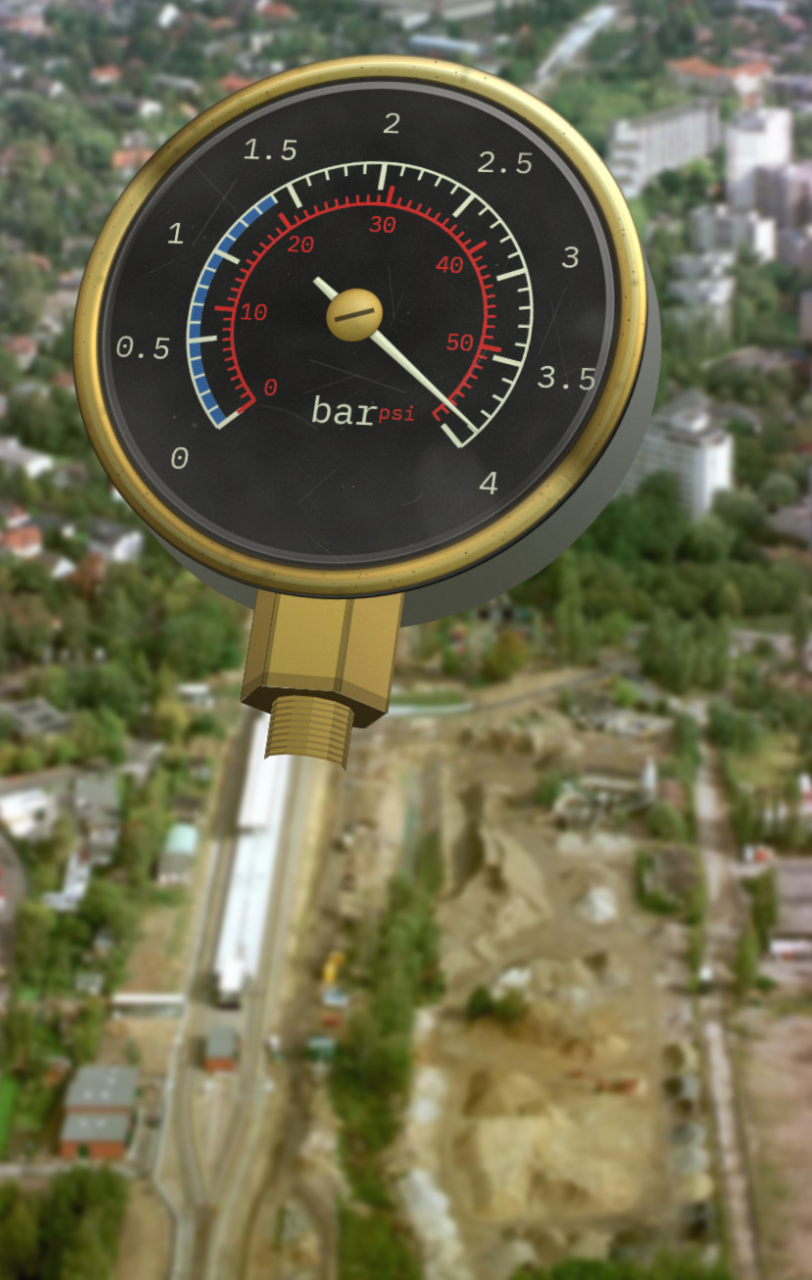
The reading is {"value": 3.9, "unit": "bar"}
